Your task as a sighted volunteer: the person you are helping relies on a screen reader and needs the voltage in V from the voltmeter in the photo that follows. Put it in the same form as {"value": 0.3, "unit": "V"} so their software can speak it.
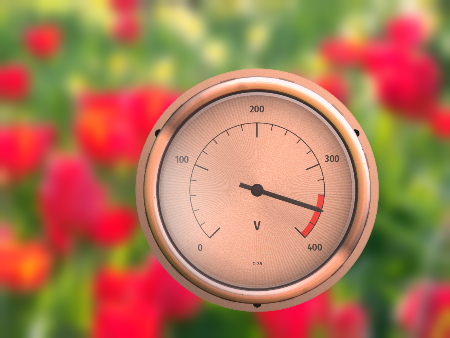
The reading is {"value": 360, "unit": "V"}
